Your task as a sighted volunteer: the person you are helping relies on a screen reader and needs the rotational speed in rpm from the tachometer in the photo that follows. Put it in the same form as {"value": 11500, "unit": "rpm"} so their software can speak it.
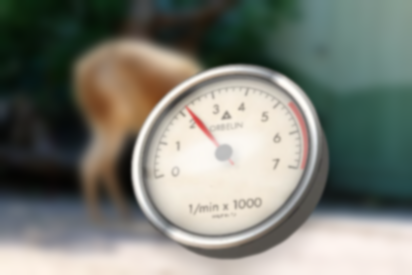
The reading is {"value": 2200, "unit": "rpm"}
